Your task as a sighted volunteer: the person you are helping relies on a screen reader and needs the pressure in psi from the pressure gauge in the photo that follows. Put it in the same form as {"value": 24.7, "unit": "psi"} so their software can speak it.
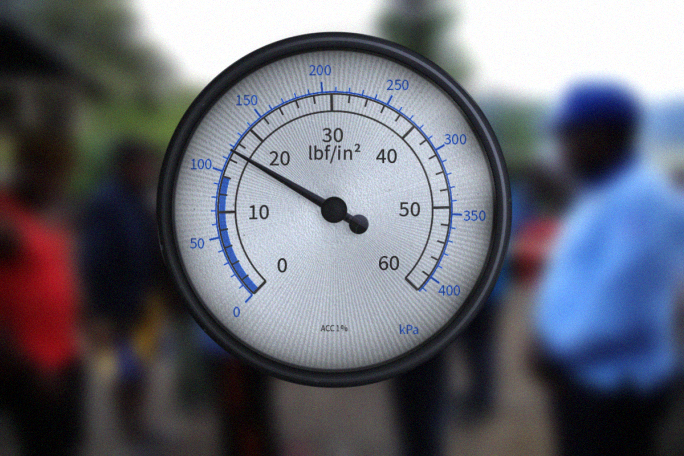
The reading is {"value": 17, "unit": "psi"}
